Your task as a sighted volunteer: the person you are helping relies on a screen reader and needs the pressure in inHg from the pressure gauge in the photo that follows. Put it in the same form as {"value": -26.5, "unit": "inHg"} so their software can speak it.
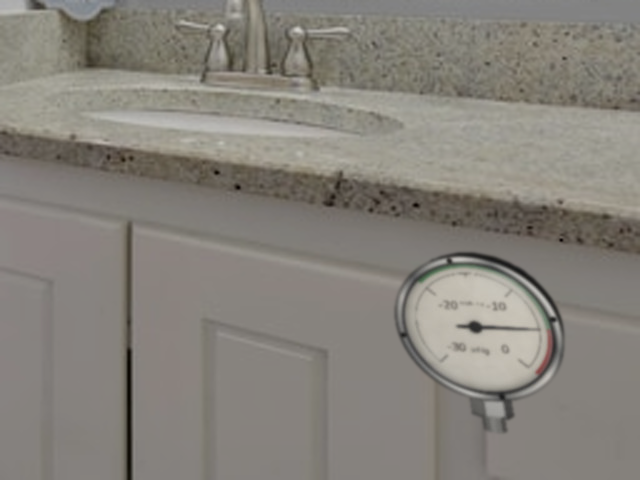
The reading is {"value": -5, "unit": "inHg"}
